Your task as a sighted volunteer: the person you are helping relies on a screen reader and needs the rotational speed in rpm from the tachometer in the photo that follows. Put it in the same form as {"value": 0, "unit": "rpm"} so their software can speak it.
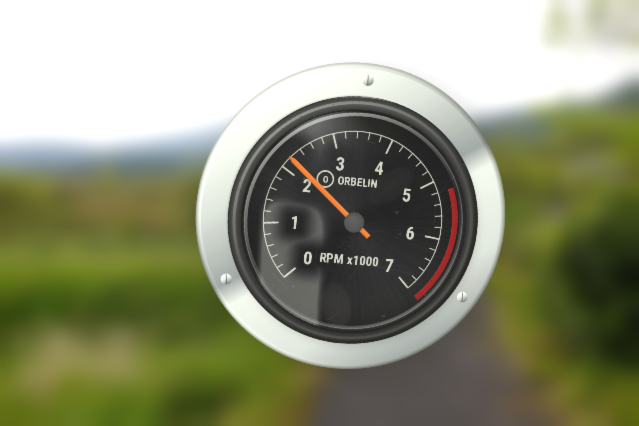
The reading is {"value": 2200, "unit": "rpm"}
